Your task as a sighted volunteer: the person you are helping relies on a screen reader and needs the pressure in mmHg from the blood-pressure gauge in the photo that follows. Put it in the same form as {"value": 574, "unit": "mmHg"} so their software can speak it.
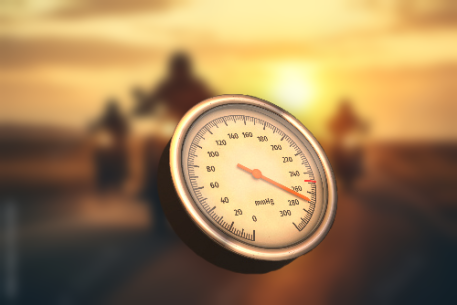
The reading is {"value": 270, "unit": "mmHg"}
